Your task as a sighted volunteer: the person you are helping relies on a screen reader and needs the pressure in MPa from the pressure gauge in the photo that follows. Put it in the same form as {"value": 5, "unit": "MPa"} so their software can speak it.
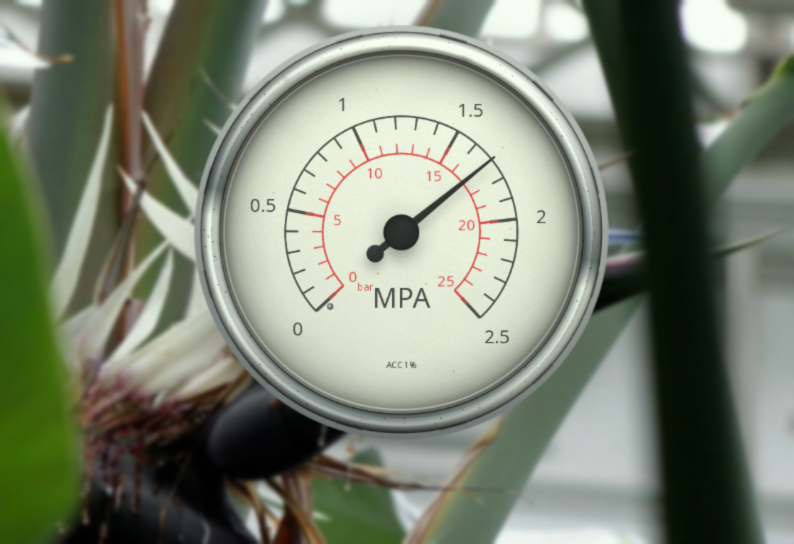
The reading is {"value": 1.7, "unit": "MPa"}
